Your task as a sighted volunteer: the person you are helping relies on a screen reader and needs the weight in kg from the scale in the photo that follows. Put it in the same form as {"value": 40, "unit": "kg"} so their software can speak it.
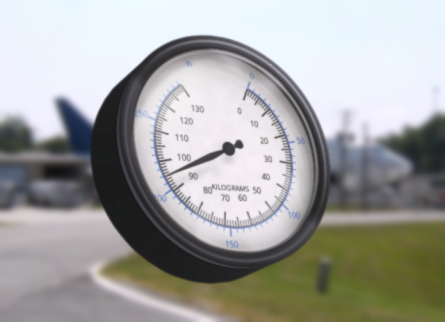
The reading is {"value": 95, "unit": "kg"}
